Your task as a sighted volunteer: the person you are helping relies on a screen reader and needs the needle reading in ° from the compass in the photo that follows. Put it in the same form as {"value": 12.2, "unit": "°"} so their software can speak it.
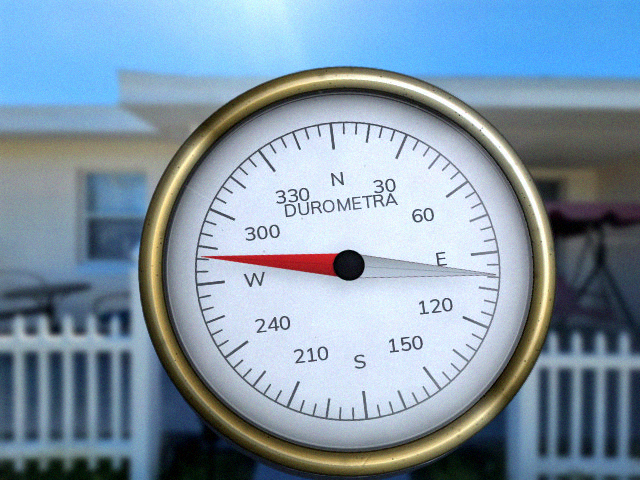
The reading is {"value": 280, "unit": "°"}
